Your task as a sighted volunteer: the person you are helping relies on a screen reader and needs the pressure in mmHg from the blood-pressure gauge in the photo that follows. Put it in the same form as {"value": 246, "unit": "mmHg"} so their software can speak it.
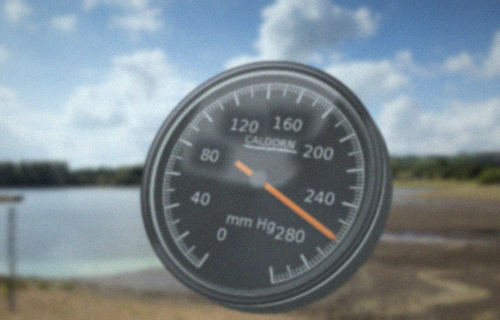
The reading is {"value": 260, "unit": "mmHg"}
